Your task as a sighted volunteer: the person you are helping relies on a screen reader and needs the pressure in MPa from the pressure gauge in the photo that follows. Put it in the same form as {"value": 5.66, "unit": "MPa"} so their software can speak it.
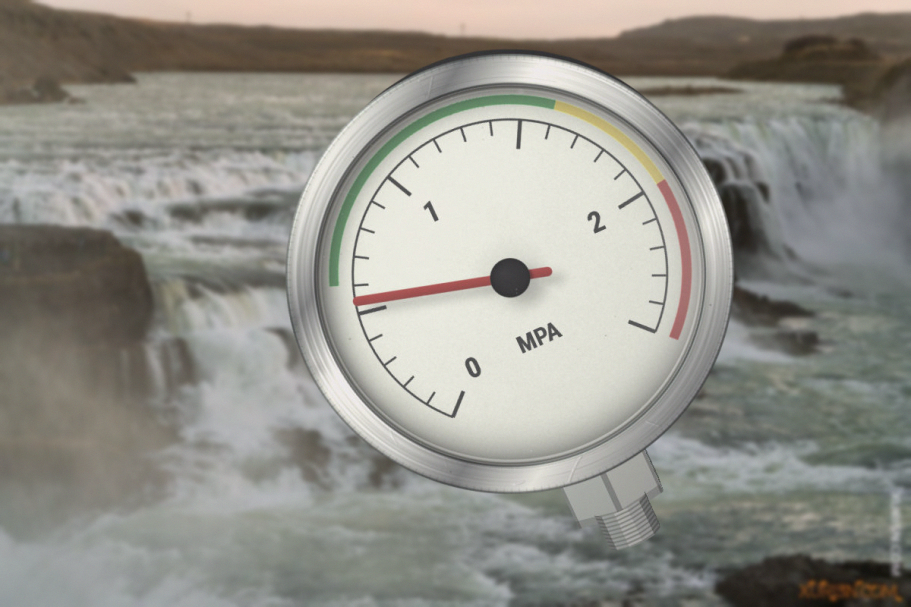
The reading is {"value": 0.55, "unit": "MPa"}
